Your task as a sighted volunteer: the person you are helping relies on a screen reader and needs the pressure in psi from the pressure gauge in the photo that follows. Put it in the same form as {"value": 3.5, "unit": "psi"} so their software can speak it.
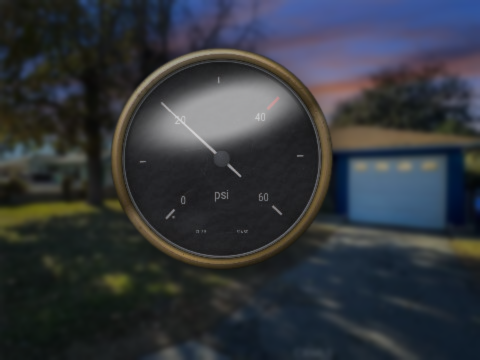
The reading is {"value": 20, "unit": "psi"}
